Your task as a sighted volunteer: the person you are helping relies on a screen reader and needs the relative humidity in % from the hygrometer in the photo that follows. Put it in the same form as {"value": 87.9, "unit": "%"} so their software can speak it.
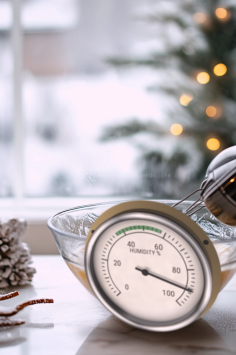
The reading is {"value": 90, "unit": "%"}
